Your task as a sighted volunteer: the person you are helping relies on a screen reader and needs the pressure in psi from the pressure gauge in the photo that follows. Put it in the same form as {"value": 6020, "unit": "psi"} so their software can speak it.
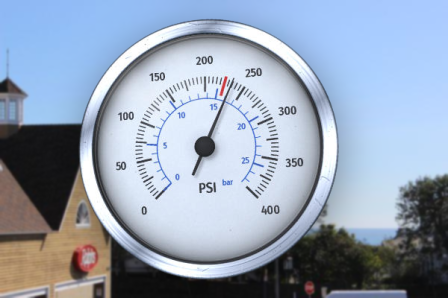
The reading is {"value": 235, "unit": "psi"}
